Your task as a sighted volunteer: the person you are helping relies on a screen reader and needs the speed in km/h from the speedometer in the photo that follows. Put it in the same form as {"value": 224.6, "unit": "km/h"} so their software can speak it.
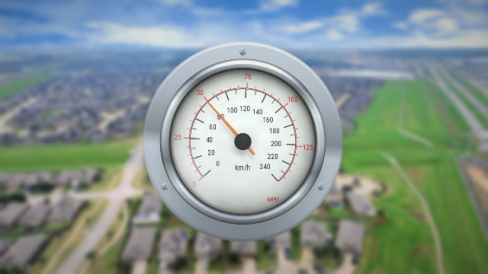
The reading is {"value": 80, "unit": "km/h"}
